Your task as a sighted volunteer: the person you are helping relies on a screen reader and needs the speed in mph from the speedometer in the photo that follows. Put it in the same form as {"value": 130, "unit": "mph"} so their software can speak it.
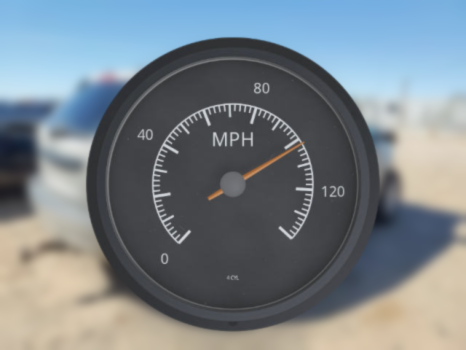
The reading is {"value": 102, "unit": "mph"}
